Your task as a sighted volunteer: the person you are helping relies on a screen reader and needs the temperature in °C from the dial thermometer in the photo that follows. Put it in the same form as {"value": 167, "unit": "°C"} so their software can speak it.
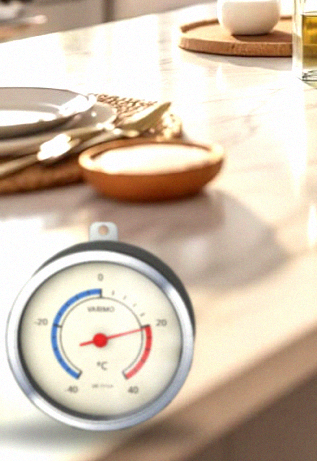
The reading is {"value": 20, "unit": "°C"}
